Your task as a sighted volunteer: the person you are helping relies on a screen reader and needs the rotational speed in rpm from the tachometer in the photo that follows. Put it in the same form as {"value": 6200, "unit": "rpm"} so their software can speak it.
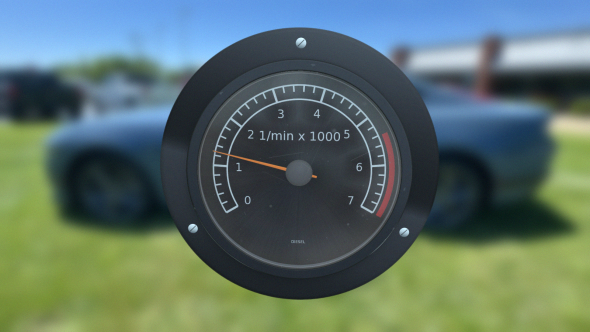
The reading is {"value": 1300, "unit": "rpm"}
